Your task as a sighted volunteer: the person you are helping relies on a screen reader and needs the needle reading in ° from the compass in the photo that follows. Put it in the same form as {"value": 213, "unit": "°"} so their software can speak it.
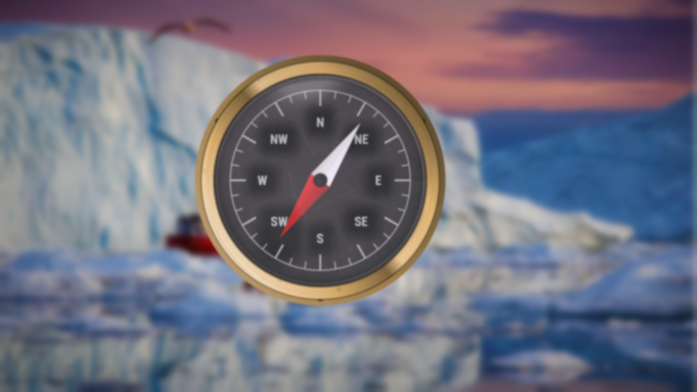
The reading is {"value": 215, "unit": "°"}
